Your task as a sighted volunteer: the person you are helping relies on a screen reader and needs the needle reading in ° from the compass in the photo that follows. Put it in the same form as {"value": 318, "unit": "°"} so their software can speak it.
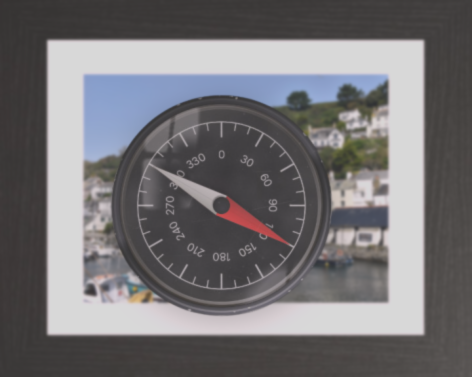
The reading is {"value": 120, "unit": "°"}
